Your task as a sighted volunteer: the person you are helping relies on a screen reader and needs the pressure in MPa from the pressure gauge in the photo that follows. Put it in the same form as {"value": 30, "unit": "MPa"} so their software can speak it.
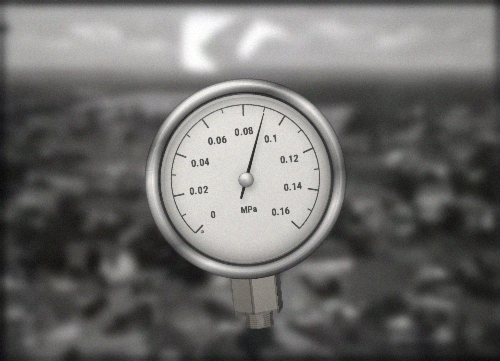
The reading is {"value": 0.09, "unit": "MPa"}
